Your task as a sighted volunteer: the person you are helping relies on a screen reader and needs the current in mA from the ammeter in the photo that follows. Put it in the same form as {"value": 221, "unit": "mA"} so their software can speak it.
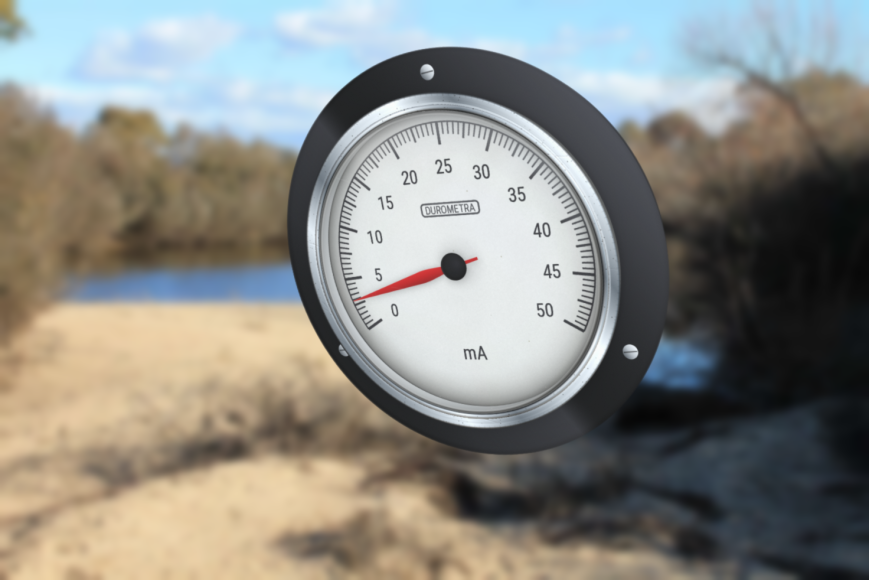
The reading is {"value": 3, "unit": "mA"}
